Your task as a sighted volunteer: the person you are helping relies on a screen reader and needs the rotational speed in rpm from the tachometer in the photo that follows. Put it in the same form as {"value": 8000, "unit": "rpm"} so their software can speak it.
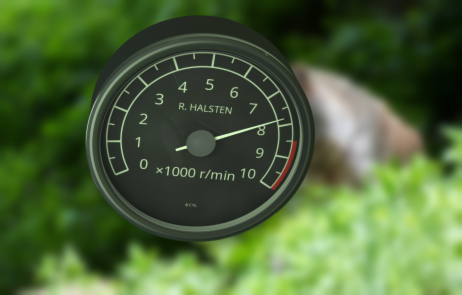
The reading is {"value": 7750, "unit": "rpm"}
